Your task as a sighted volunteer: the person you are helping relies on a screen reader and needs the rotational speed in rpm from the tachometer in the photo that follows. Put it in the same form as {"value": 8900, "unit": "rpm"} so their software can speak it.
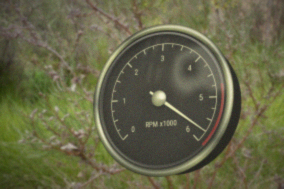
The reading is {"value": 5750, "unit": "rpm"}
